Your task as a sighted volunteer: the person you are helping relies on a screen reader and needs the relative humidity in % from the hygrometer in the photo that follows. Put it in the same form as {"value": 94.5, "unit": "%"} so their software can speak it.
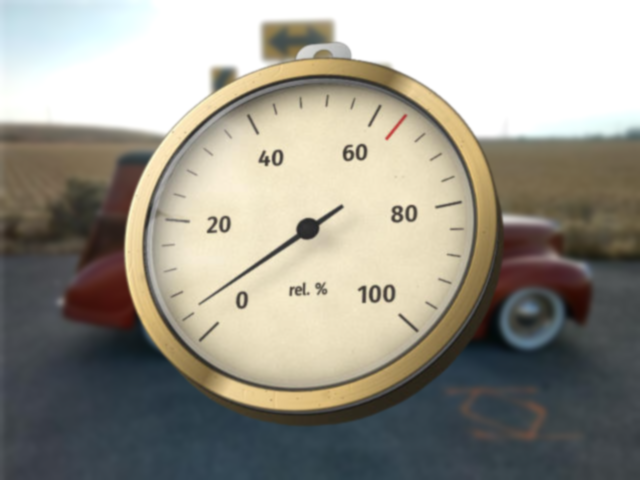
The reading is {"value": 4, "unit": "%"}
